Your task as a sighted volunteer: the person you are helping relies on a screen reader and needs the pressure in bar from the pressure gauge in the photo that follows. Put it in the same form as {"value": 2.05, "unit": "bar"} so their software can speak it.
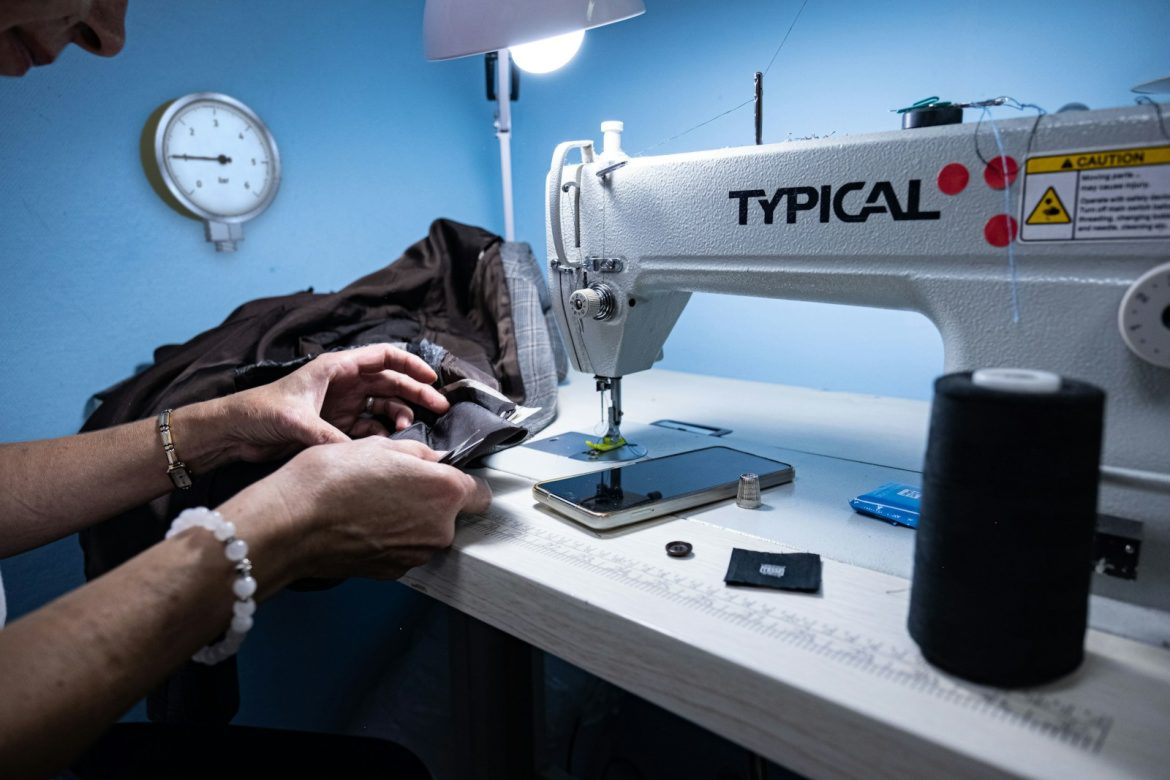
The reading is {"value": 1, "unit": "bar"}
